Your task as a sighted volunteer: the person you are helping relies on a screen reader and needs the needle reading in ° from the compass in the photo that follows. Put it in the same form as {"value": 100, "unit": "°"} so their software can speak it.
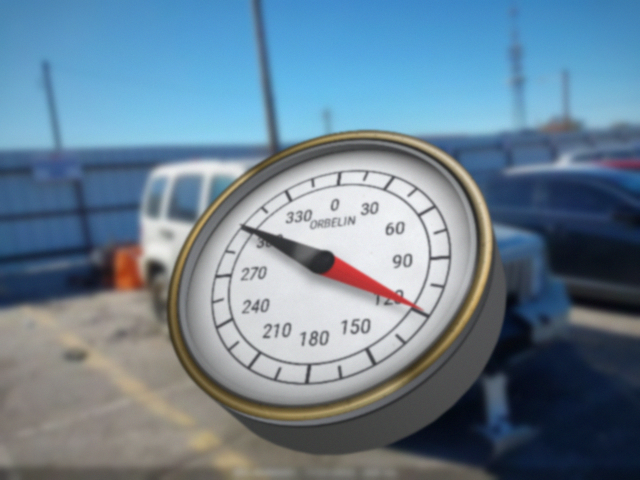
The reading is {"value": 120, "unit": "°"}
